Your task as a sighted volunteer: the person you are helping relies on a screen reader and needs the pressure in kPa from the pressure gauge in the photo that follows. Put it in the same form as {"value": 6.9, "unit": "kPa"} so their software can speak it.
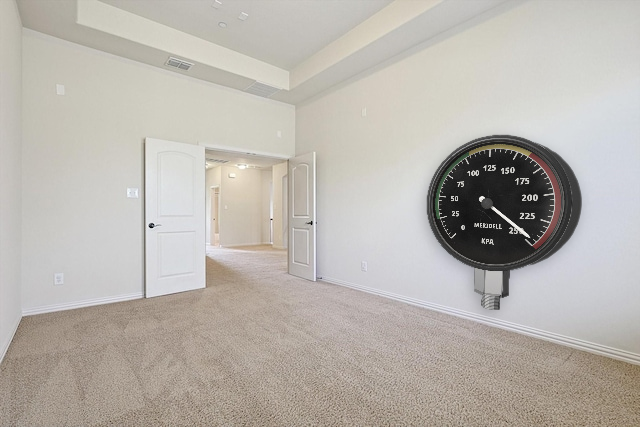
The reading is {"value": 245, "unit": "kPa"}
